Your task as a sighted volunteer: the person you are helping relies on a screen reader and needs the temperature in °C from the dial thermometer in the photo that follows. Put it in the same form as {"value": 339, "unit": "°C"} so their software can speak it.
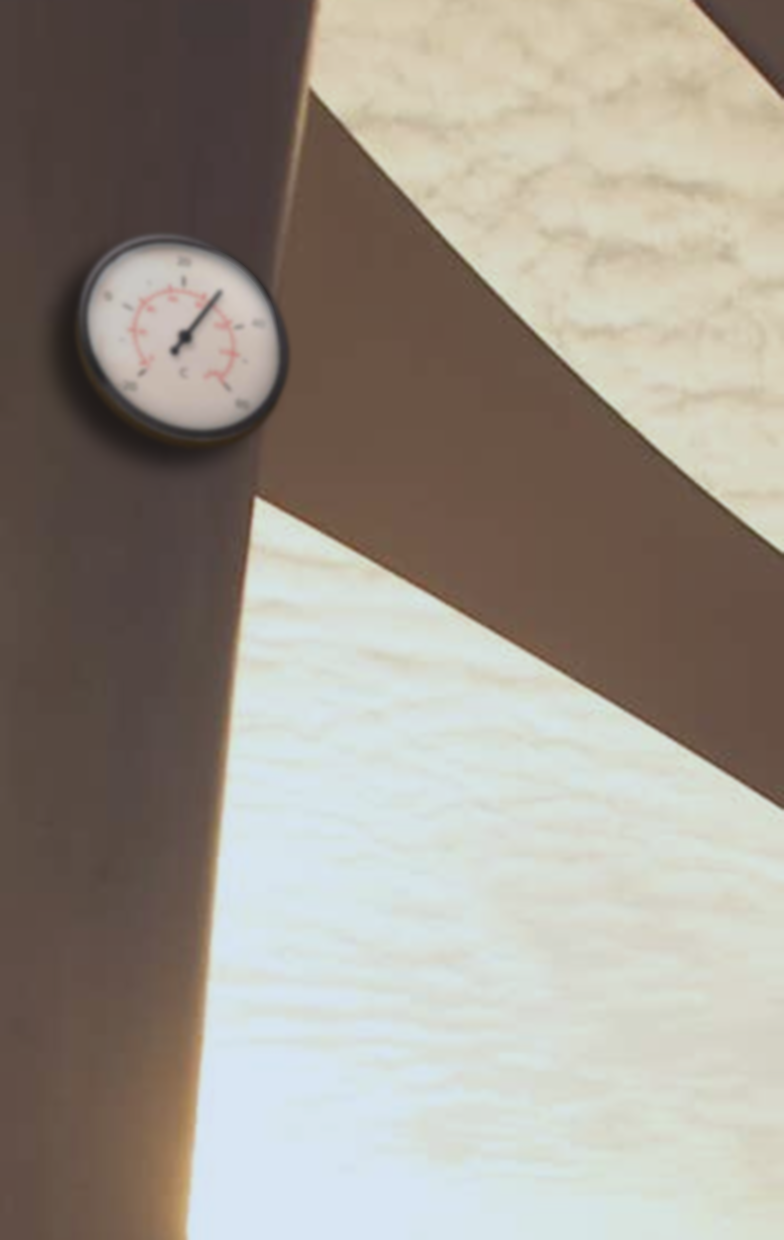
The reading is {"value": 30, "unit": "°C"}
